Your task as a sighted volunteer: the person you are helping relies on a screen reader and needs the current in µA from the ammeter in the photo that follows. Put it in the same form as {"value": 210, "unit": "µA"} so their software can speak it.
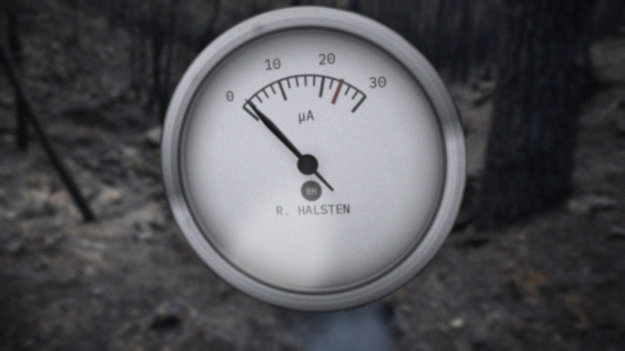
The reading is {"value": 2, "unit": "µA"}
